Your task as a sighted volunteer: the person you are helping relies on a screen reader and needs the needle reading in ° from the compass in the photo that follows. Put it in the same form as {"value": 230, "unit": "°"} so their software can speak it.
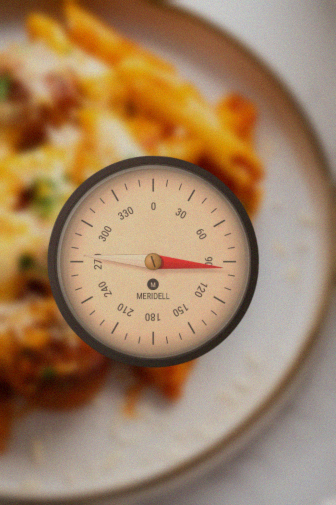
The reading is {"value": 95, "unit": "°"}
